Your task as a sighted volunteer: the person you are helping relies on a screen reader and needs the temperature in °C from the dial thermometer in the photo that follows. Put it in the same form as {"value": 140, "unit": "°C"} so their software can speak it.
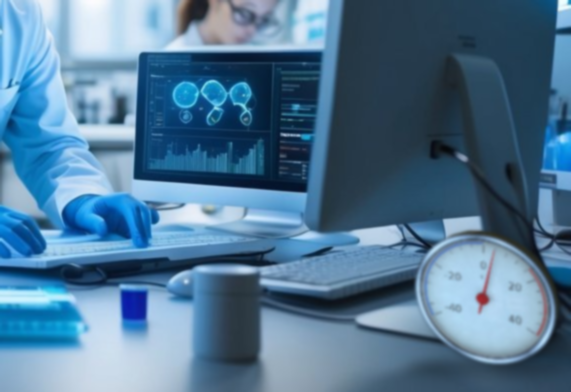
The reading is {"value": 4, "unit": "°C"}
